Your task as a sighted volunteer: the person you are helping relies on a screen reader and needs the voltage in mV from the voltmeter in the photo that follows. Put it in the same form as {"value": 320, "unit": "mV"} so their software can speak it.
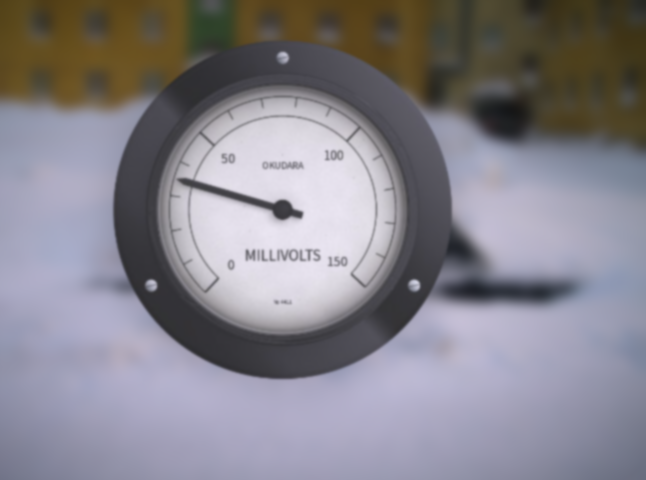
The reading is {"value": 35, "unit": "mV"}
